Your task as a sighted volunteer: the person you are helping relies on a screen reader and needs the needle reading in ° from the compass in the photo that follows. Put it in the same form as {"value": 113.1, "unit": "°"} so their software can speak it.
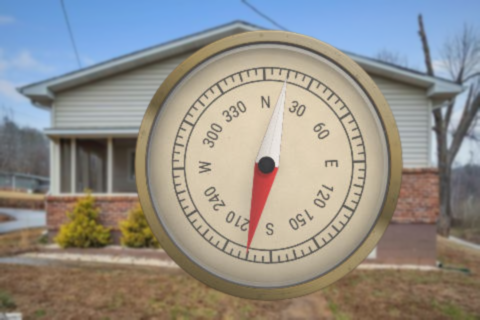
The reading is {"value": 195, "unit": "°"}
